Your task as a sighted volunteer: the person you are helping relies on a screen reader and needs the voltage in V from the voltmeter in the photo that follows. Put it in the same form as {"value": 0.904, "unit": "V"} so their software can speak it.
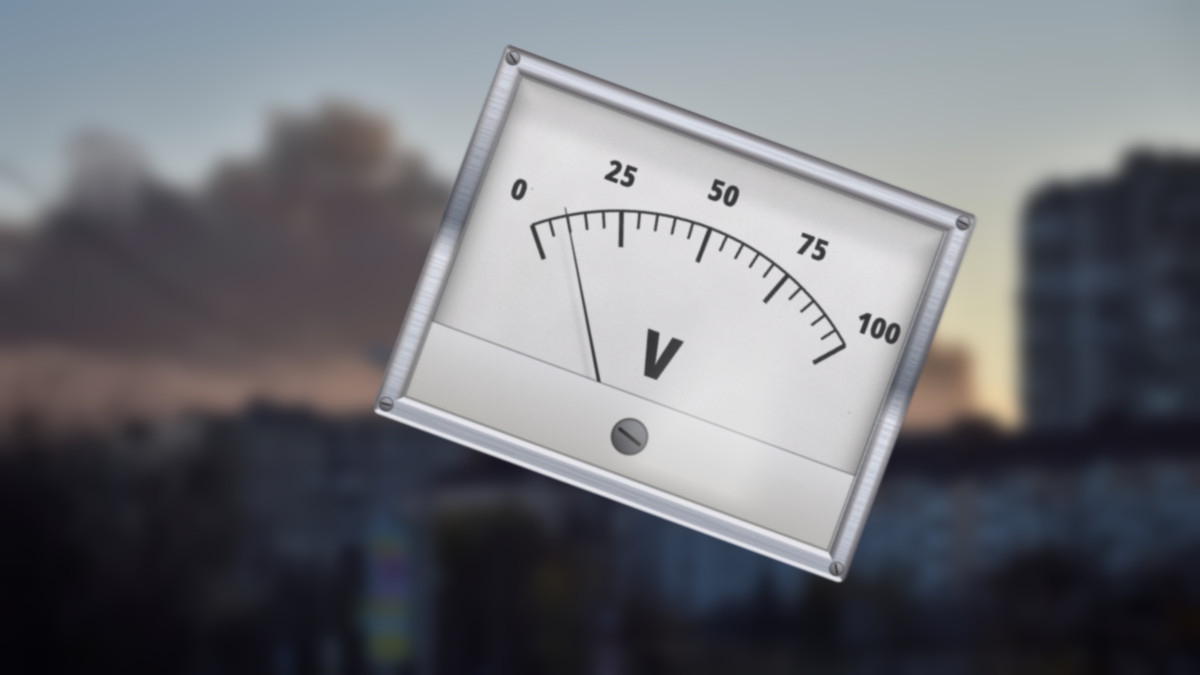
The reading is {"value": 10, "unit": "V"}
